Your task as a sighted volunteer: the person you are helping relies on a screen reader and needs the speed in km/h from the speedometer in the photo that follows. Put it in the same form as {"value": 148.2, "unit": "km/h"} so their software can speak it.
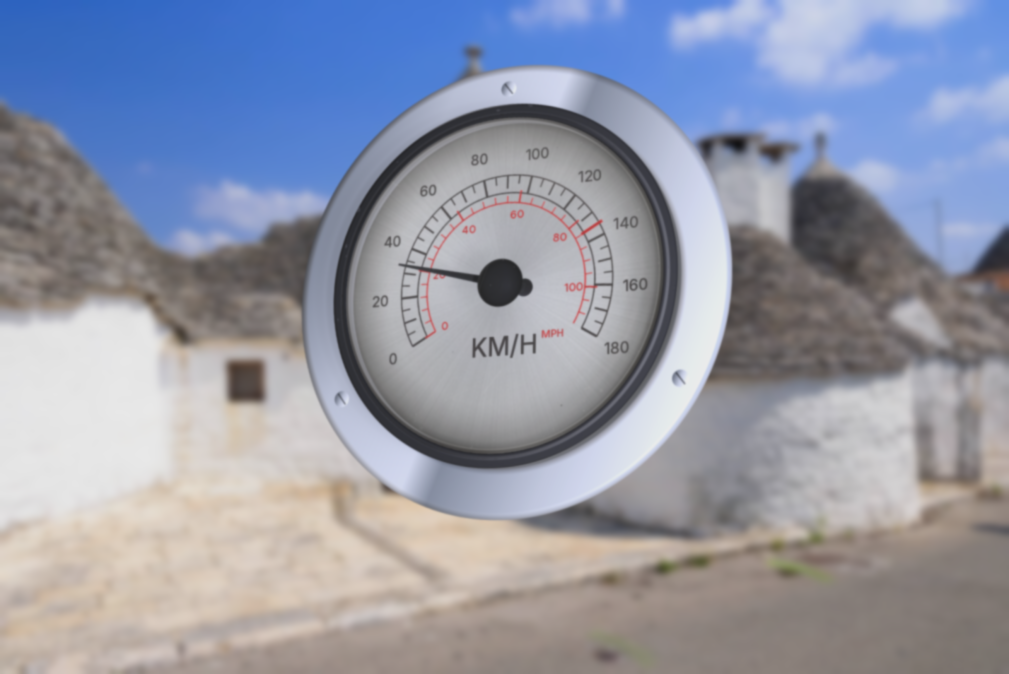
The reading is {"value": 32.5, "unit": "km/h"}
